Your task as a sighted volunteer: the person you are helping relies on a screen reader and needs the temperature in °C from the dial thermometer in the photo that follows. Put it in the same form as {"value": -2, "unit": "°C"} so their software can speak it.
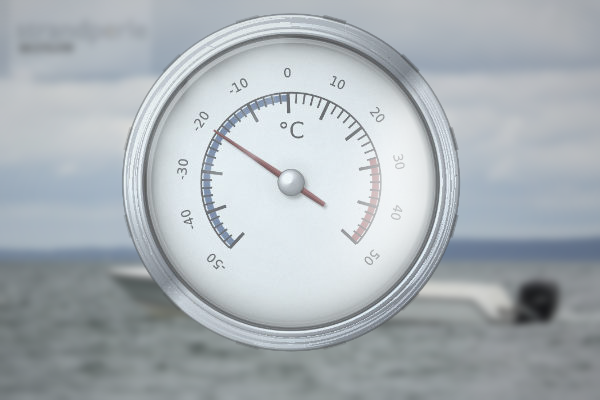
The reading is {"value": -20, "unit": "°C"}
